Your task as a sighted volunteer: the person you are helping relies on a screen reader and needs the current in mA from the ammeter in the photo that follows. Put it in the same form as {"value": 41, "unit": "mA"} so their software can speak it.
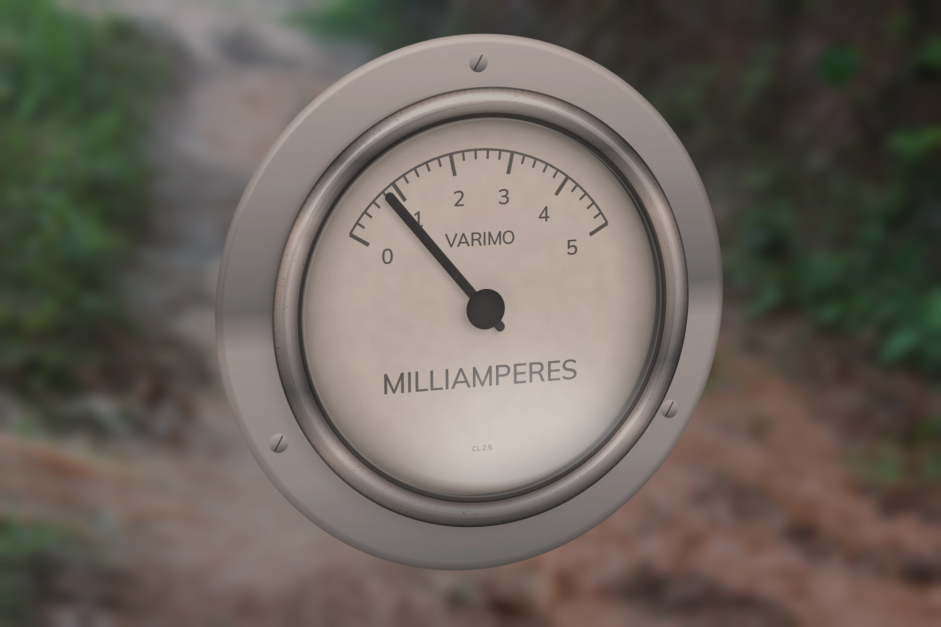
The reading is {"value": 0.8, "unit": "mA"}
